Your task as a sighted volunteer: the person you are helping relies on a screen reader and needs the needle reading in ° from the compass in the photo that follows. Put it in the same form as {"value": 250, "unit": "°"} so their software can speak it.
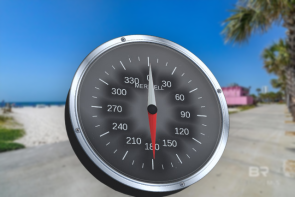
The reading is {"value": 180, "unit": "°"}
